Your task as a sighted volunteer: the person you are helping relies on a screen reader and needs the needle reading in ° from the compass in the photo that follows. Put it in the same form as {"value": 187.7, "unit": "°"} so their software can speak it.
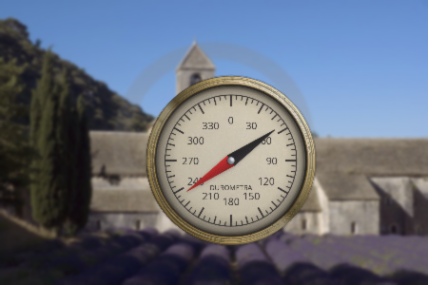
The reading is {"value": 235, "unit": "°"}
